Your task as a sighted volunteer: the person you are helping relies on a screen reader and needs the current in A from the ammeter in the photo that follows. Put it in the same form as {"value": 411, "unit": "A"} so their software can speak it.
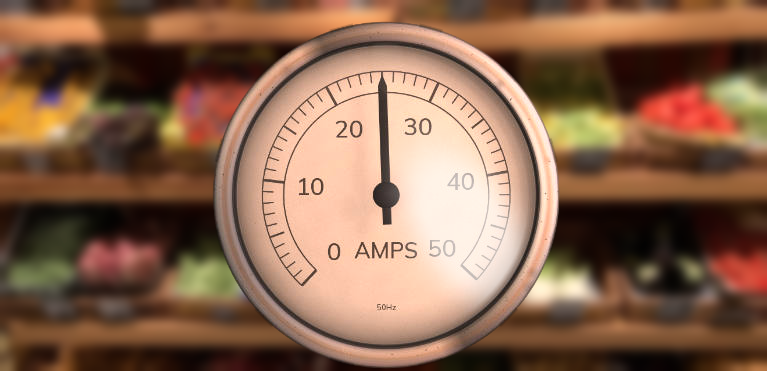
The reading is {"value": 25, "unit": "A"}
